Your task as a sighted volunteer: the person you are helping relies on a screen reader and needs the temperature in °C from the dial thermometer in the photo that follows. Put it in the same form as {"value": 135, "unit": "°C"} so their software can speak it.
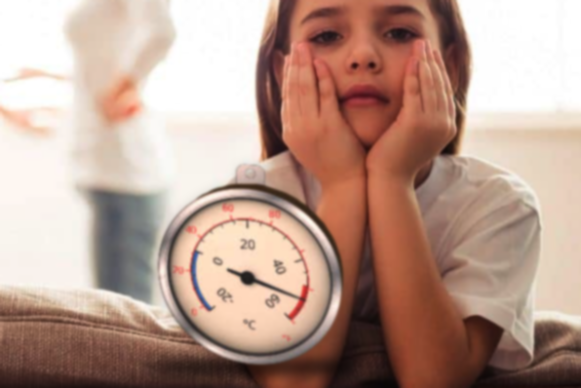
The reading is {"value": 52, "unit": "°C"}
